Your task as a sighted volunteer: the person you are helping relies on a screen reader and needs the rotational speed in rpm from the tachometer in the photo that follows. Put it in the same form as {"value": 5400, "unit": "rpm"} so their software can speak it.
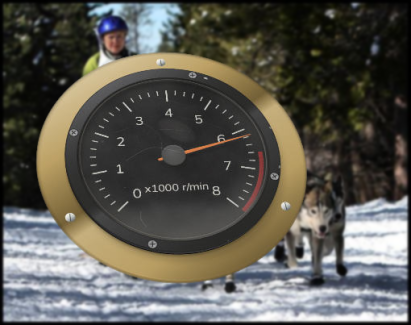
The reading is {"value": 6200, "unit": "rpm"}
